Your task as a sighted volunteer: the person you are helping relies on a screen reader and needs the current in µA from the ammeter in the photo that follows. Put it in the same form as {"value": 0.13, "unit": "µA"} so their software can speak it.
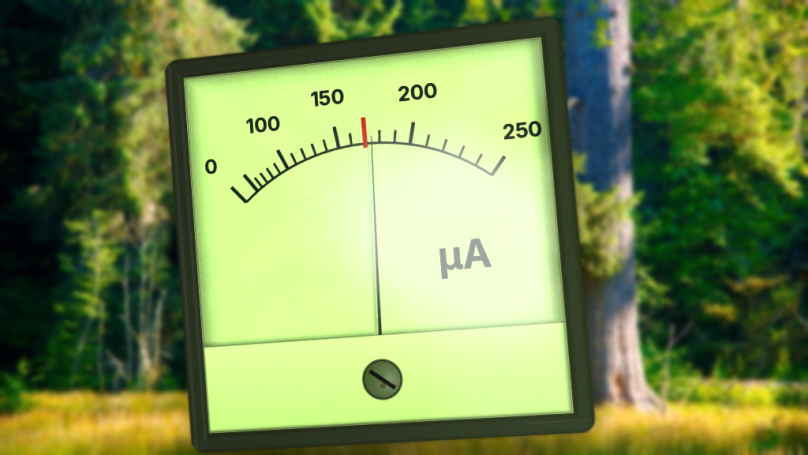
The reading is {"value": 175, "unit": "µA"}
